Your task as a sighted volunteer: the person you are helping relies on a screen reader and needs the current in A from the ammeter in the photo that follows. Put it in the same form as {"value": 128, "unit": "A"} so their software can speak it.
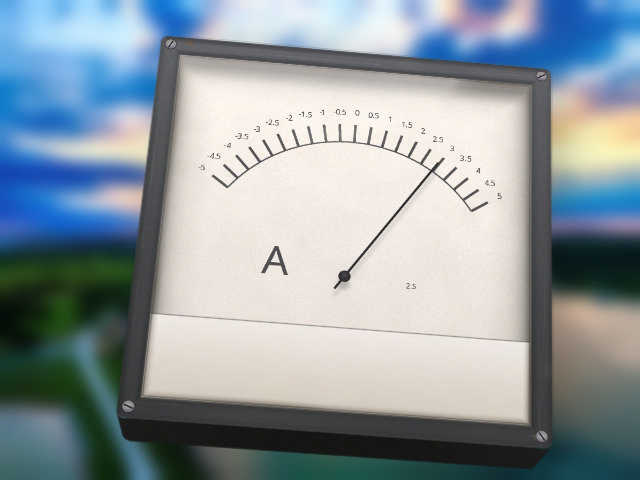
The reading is {"value": 3, "unit": "A"}
